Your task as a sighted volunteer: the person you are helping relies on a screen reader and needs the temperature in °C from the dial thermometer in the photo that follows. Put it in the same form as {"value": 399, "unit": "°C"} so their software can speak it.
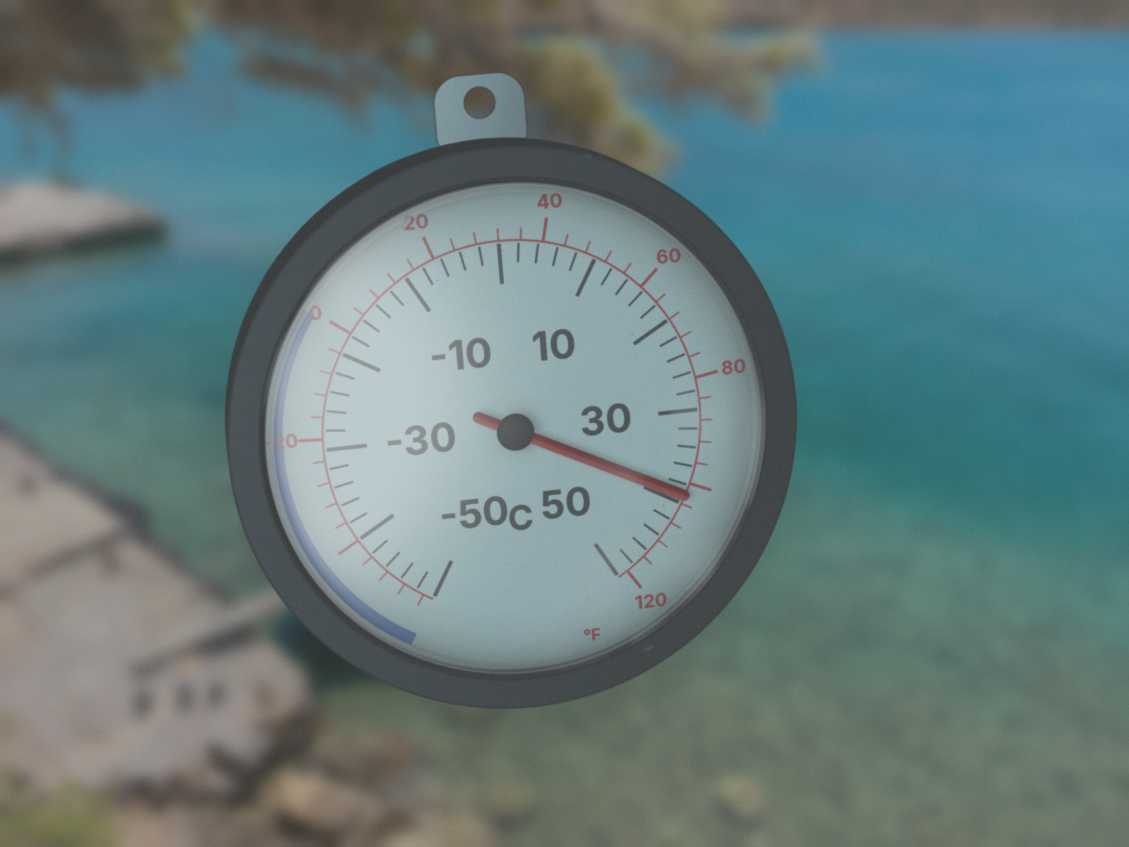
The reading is {"value": 39, "unit": "°C"}
